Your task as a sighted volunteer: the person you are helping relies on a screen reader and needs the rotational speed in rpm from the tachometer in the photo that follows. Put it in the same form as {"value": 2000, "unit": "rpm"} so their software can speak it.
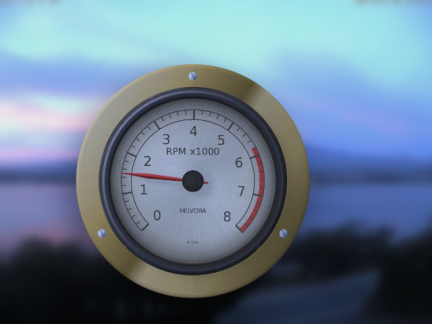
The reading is {"value": 1500, "unit": "rpm"}
